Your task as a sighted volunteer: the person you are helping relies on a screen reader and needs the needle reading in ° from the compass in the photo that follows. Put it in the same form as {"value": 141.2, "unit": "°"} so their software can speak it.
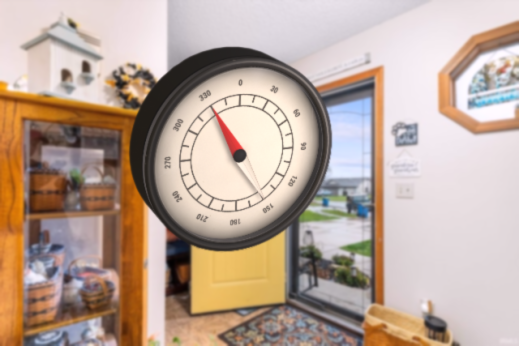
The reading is {"value": 330, "unit": "°"}
